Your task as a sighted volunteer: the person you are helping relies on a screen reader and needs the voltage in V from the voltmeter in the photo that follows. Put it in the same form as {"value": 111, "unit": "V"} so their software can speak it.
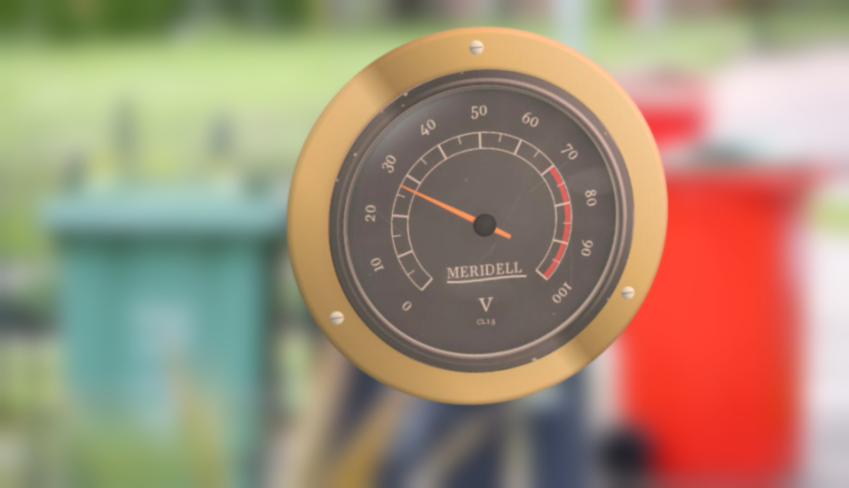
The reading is {"value": 27.5, "unit": "V"}
